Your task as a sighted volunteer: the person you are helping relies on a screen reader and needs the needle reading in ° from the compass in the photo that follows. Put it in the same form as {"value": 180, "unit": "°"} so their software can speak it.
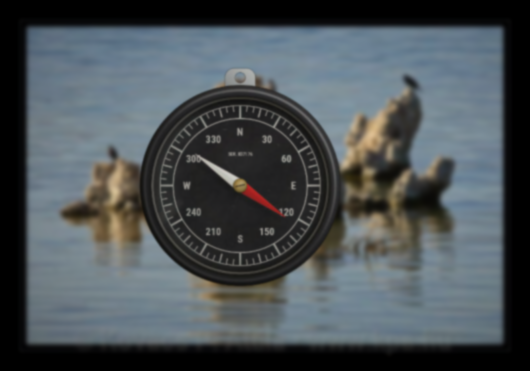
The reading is {"value": 125, "unit": "°"}
